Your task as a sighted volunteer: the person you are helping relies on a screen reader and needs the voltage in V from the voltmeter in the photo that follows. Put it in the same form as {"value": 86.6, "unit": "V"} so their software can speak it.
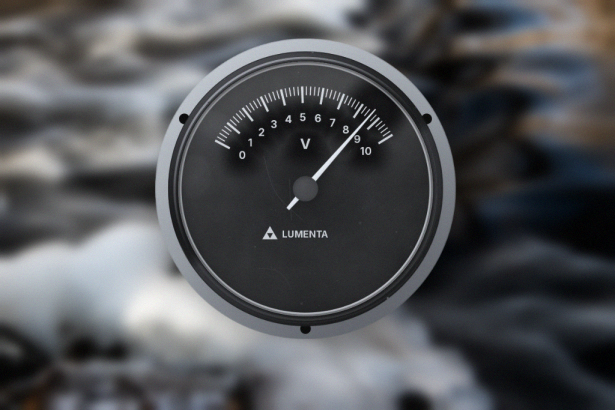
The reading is {"value": 8.6, "unit": "V"}
